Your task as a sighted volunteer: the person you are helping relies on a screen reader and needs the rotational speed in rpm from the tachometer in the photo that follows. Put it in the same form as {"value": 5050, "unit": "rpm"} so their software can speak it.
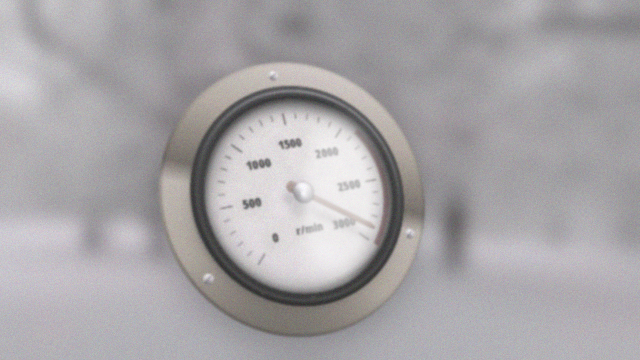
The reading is {"value": 2900, "unit": "rpm"}
